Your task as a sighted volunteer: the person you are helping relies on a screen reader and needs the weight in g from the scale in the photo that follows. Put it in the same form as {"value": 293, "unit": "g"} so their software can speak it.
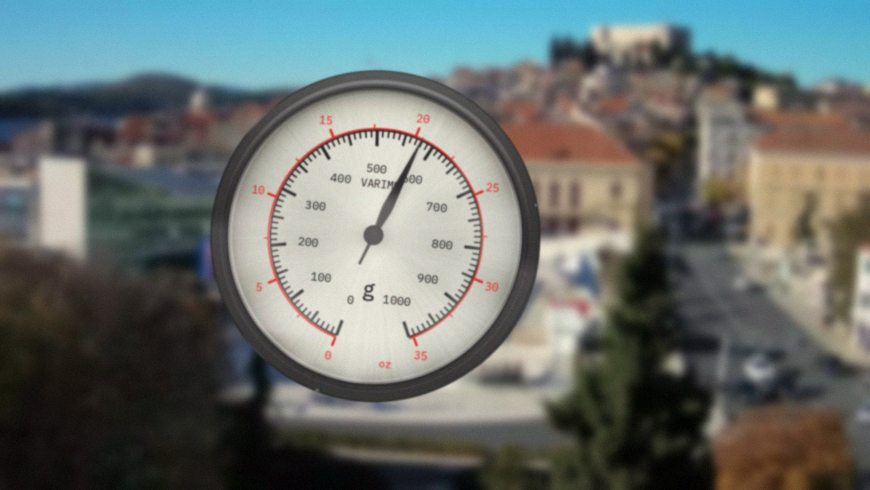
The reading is {"value": 580, "unit": "g"}
